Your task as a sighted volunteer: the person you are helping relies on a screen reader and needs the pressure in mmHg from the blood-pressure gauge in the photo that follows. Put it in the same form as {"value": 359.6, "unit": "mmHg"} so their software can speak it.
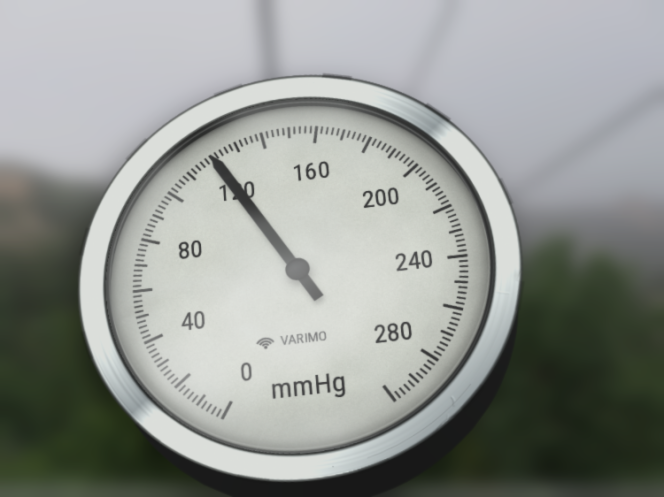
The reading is {"value": 120, "unit": "mmHg"}
